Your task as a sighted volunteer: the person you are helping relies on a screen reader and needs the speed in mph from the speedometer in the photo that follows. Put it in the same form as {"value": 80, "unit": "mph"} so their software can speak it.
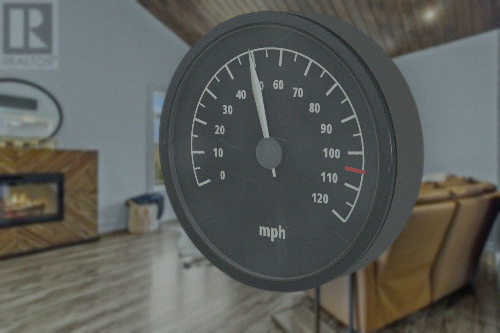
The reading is {"value": 50, "unit": "mph"}
